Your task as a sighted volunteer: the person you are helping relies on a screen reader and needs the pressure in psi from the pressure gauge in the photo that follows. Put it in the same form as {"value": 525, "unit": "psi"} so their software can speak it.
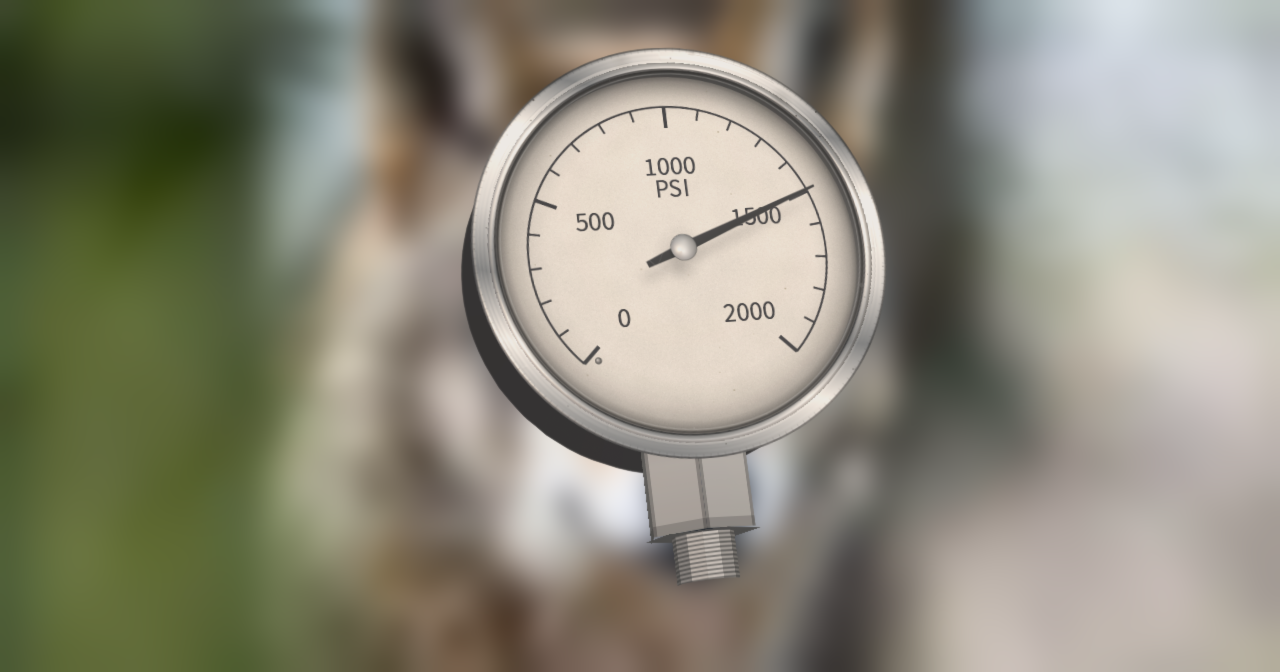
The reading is {"value": 1500, "unit": "psi"}
